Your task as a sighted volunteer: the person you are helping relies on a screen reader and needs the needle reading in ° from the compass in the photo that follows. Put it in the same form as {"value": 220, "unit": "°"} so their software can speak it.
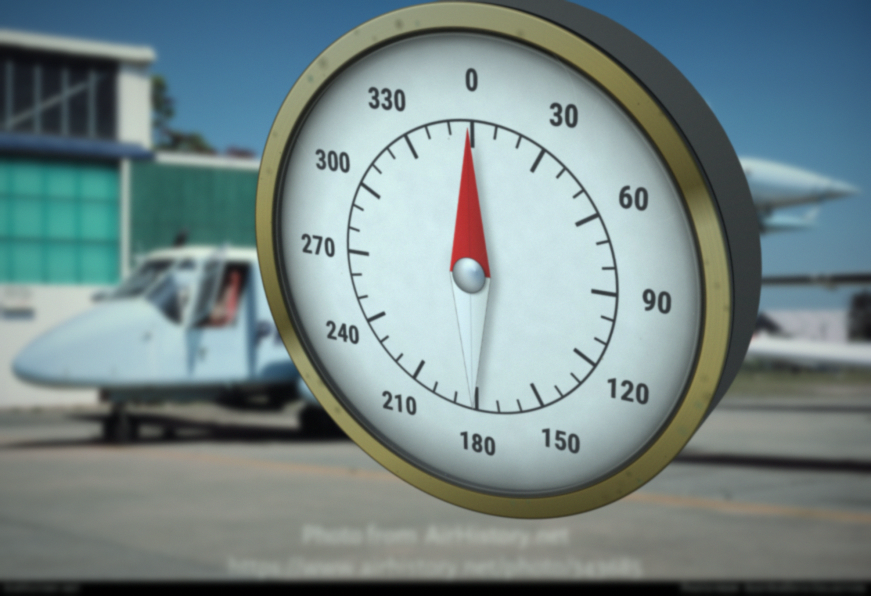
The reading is {"value": 0, "unit": "°"}
